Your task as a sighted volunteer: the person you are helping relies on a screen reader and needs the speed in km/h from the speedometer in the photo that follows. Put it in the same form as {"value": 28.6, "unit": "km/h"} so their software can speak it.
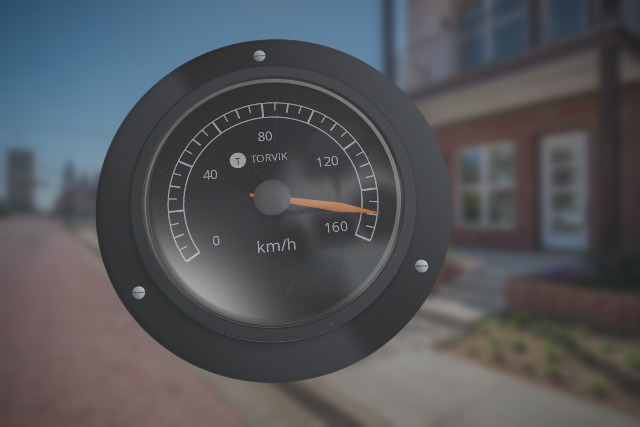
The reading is {"value": 150, "unit": "km/h"}
